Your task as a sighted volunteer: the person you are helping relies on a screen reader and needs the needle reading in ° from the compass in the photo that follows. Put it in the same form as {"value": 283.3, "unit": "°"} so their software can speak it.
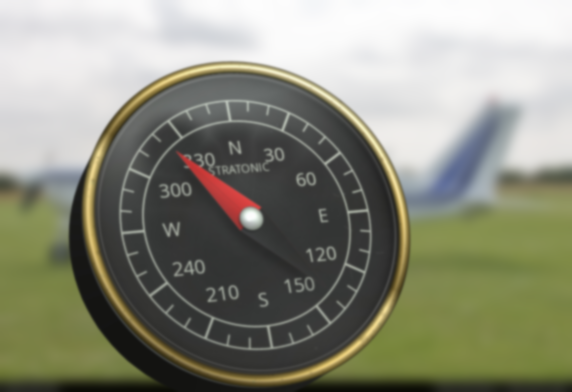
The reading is {"value": 320, "unit": "°"}
